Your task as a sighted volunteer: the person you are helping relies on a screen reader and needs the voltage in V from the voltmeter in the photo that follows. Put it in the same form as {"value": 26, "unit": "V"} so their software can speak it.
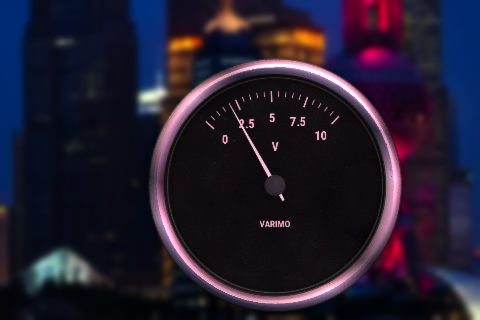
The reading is {"value": 2, "unit": "V"}
